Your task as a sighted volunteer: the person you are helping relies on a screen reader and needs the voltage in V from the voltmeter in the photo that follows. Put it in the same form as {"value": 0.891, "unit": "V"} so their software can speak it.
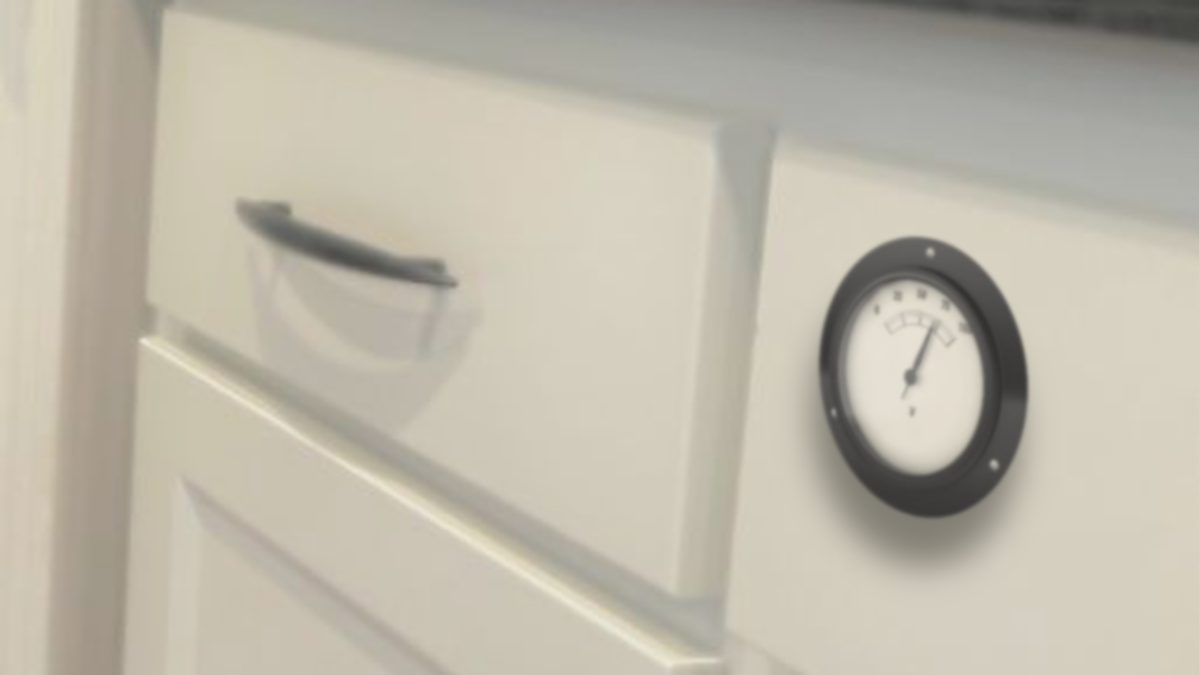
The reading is {"value": 75, "unit": "V"}
